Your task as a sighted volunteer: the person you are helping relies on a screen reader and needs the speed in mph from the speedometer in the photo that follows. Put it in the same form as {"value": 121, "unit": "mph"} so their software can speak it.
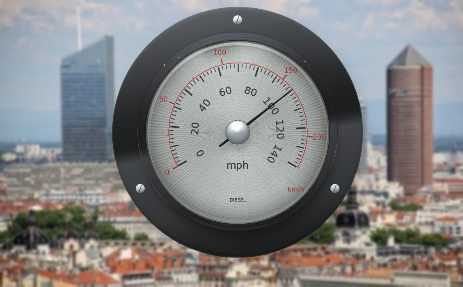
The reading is {"value": 100, "unit": "mph"}
